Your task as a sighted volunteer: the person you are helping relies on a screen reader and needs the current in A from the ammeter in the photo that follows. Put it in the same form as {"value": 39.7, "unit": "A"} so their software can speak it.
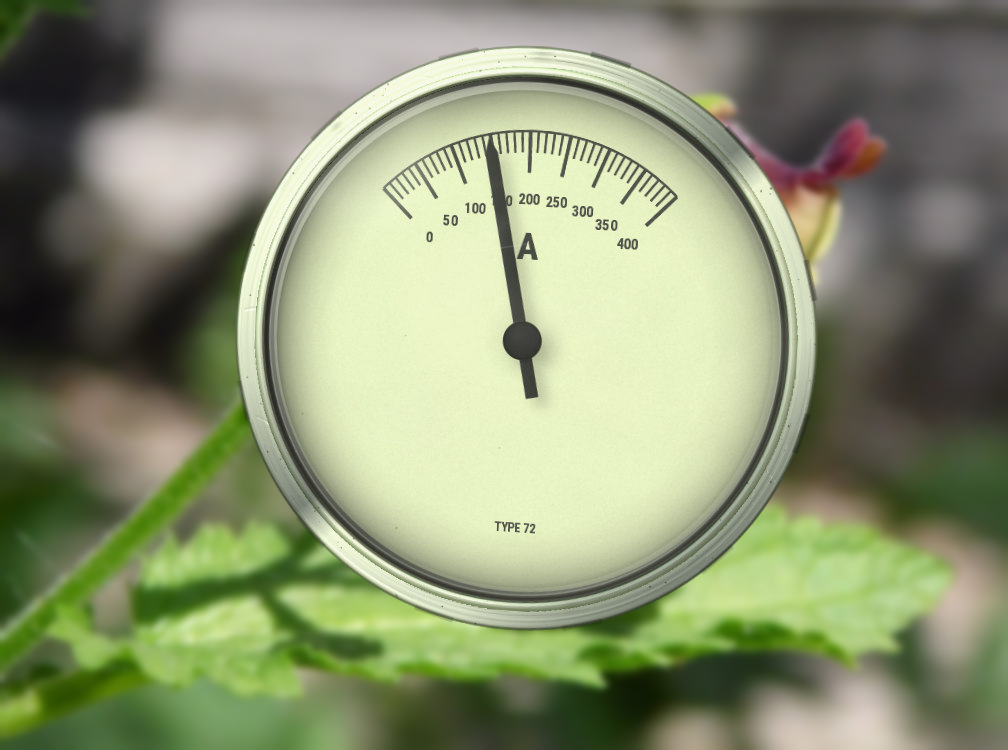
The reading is {"value": 150, "unit": "A"}
